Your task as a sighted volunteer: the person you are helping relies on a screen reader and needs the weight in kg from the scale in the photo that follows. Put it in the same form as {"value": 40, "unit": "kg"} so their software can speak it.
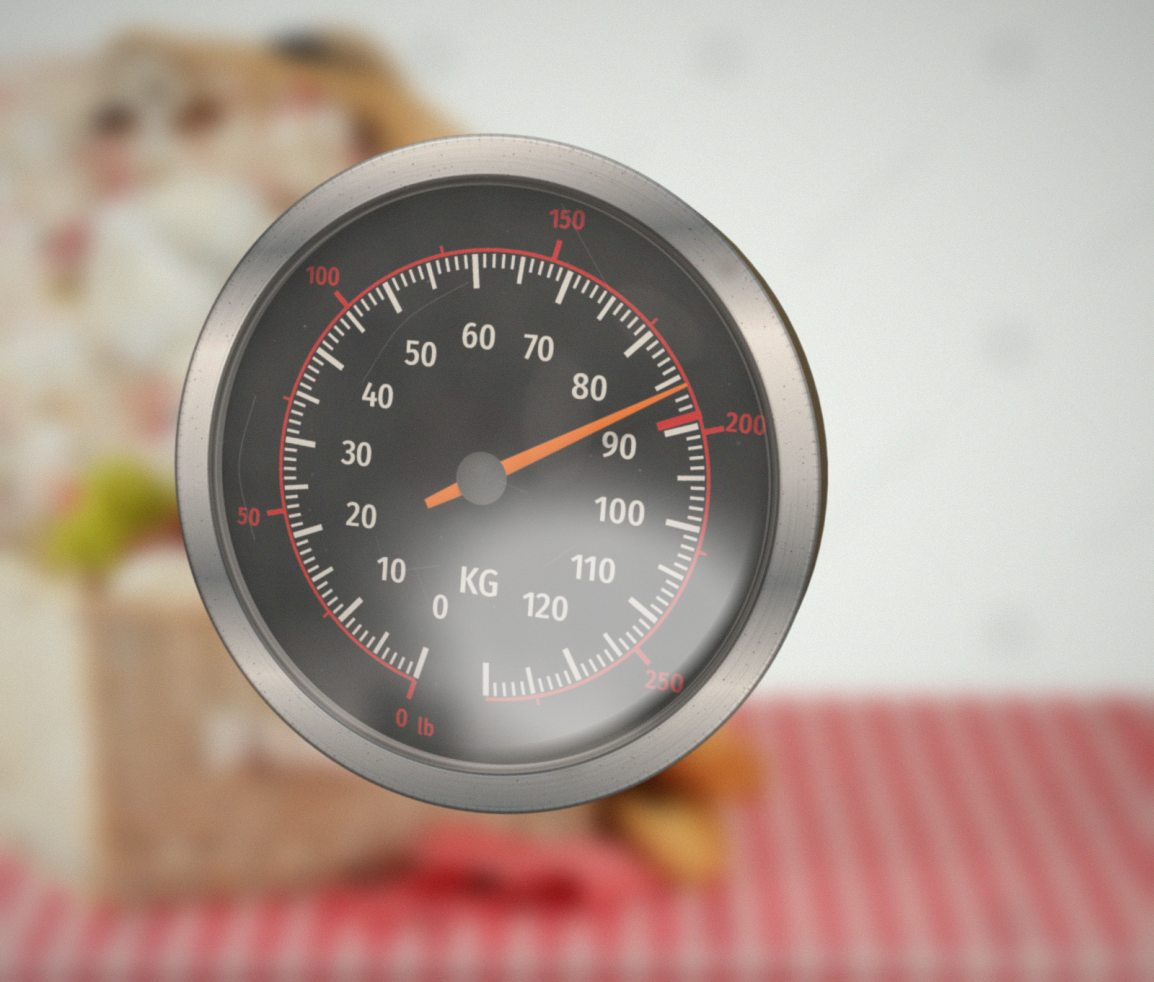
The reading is {"value": 86, "unit": "kg"}
